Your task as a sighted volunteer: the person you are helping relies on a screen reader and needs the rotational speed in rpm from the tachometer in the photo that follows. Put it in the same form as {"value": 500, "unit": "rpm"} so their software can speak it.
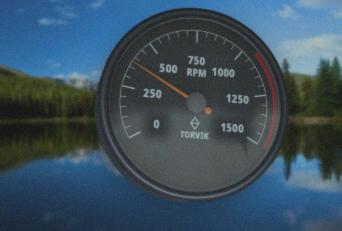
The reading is {"value": 375, "unit": "rpm"}
